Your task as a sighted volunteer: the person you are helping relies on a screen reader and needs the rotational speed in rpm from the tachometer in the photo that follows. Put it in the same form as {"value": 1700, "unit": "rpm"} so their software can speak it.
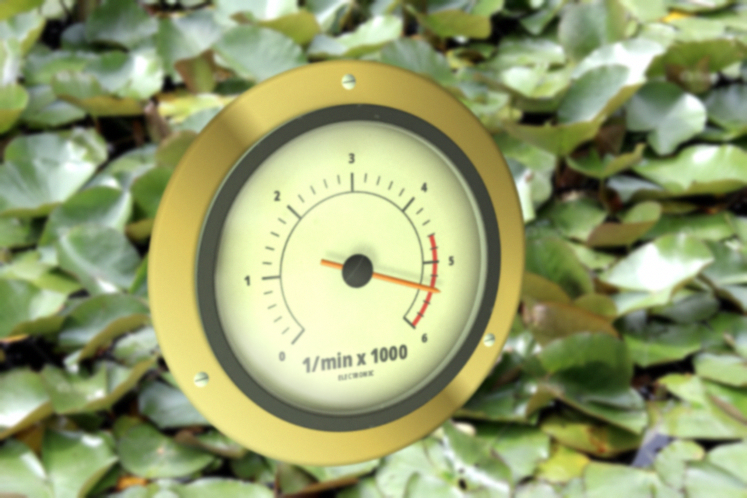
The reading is {"value": 5400, "unit": "rpm"}
